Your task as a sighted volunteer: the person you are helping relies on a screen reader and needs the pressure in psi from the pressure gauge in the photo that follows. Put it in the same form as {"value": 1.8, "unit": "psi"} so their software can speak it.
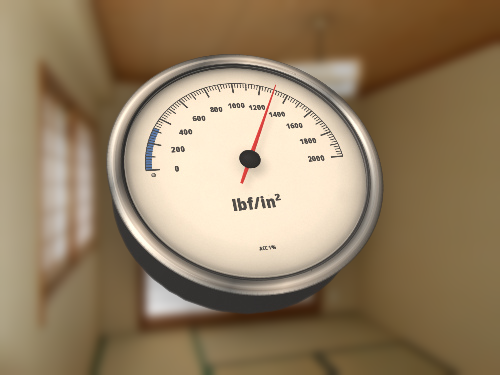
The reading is {"value": 1300, "unit": "psi"}
